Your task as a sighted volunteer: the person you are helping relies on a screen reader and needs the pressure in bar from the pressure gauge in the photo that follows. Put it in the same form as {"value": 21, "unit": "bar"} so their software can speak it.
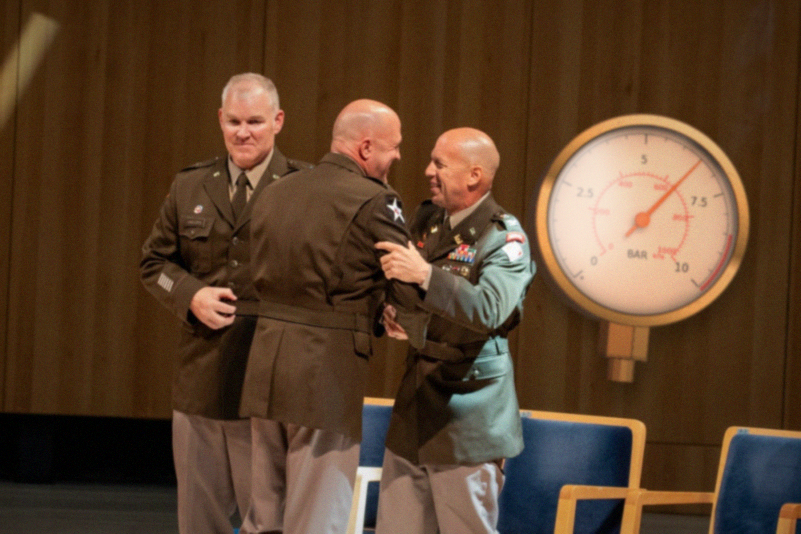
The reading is {"value": 6.5, "unit": "bar"}
